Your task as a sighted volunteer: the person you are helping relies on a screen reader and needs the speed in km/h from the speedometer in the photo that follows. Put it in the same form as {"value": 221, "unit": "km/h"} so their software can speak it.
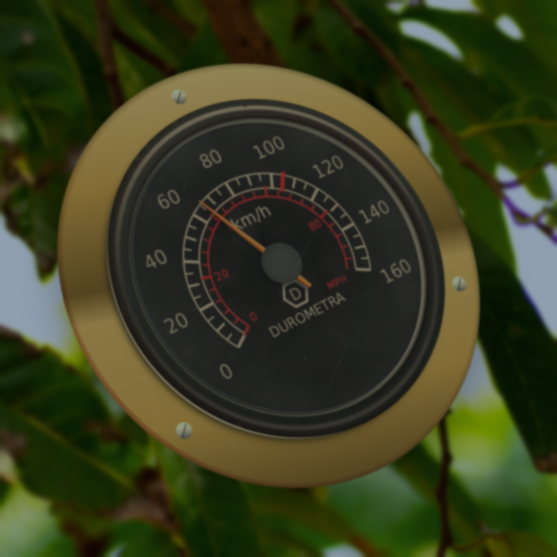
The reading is {"value": 65, "unit": "km/h"}
